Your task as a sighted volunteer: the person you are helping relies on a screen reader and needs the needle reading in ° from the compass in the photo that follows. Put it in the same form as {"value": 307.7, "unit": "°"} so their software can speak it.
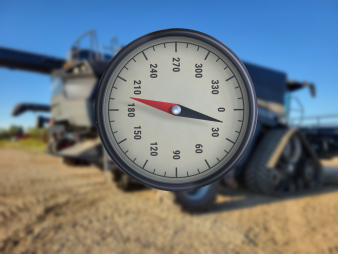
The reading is {"value": 195, "unit": "°"}
